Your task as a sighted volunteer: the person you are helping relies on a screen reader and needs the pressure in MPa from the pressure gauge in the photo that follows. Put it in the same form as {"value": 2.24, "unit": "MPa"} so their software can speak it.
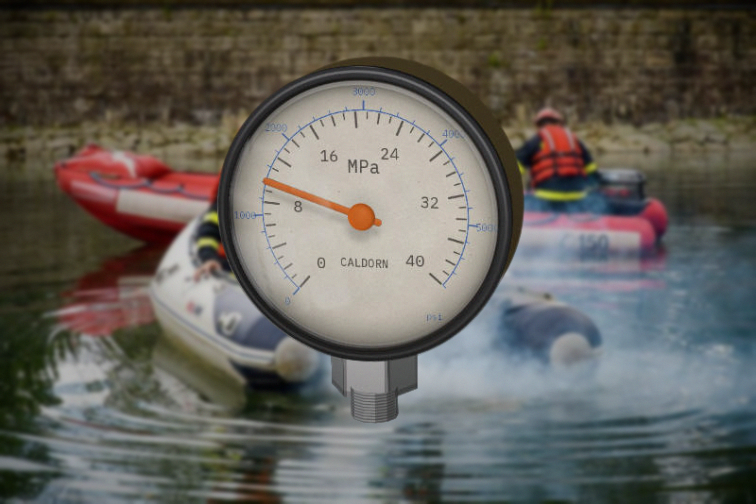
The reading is {"value": 10, "unit": "MPa"}
